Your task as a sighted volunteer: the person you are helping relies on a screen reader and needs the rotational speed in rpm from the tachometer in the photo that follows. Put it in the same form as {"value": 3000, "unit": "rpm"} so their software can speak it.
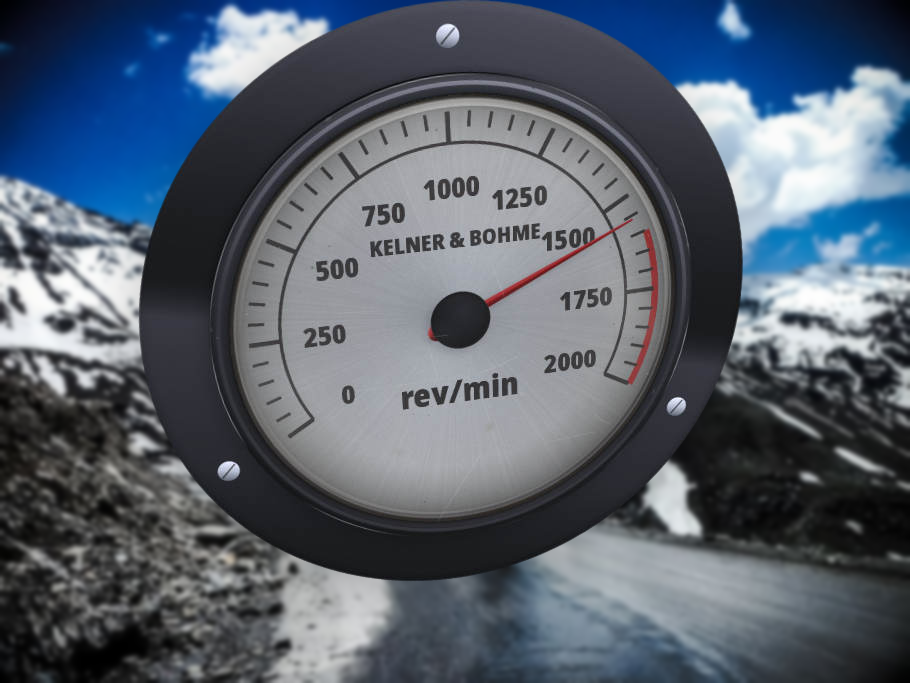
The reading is {"value": 1550, "unit": "rpm"}
